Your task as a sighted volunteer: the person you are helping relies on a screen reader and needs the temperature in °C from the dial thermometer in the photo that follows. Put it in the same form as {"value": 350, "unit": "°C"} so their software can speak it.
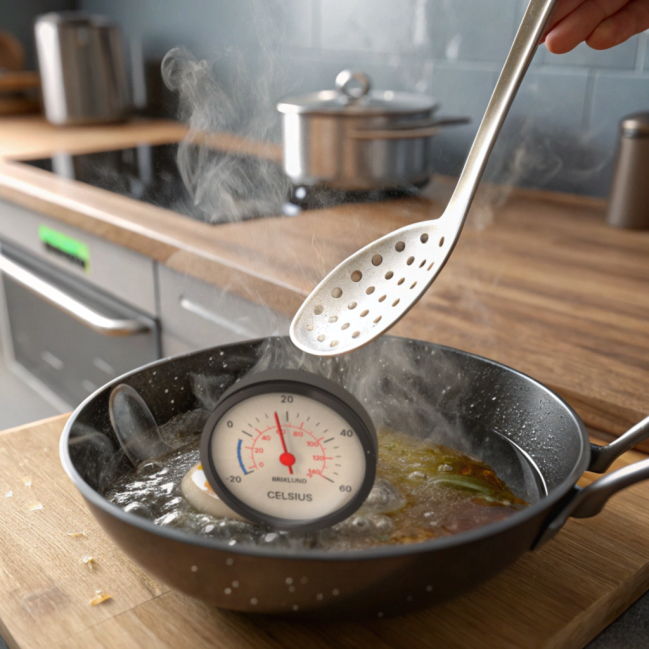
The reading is {"value": 16, "unit": "°C"}
